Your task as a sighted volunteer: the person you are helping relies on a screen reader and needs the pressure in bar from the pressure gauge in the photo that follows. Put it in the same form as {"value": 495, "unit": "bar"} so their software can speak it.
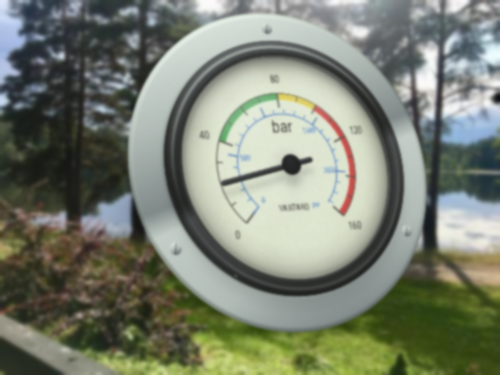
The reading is {"value": 20, "unit": "bar"}
